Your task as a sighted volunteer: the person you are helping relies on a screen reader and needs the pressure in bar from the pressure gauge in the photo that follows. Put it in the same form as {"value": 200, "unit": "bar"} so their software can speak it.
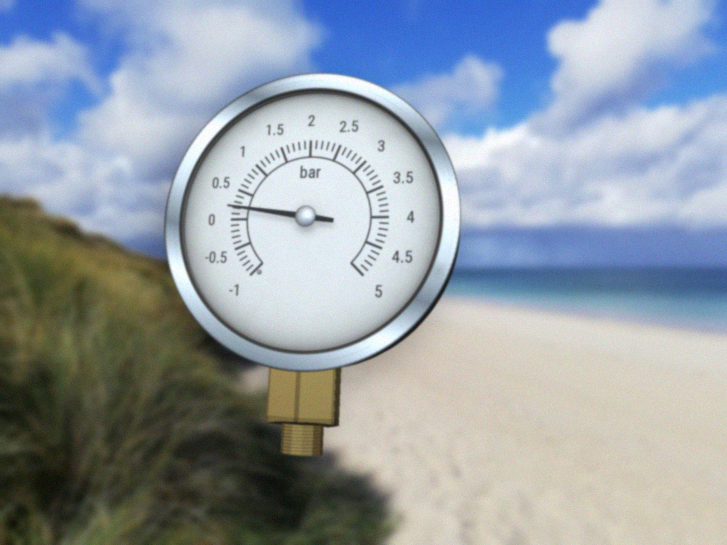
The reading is {"value": 0.2, "unit": "bar"}
